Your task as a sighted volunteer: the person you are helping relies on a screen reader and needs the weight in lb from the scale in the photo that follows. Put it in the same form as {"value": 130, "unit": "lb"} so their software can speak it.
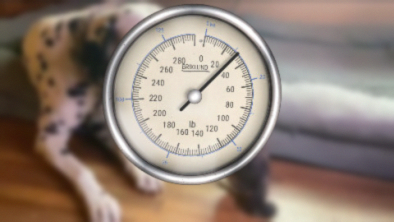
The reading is {"value": 30, "unit": "lb"}
